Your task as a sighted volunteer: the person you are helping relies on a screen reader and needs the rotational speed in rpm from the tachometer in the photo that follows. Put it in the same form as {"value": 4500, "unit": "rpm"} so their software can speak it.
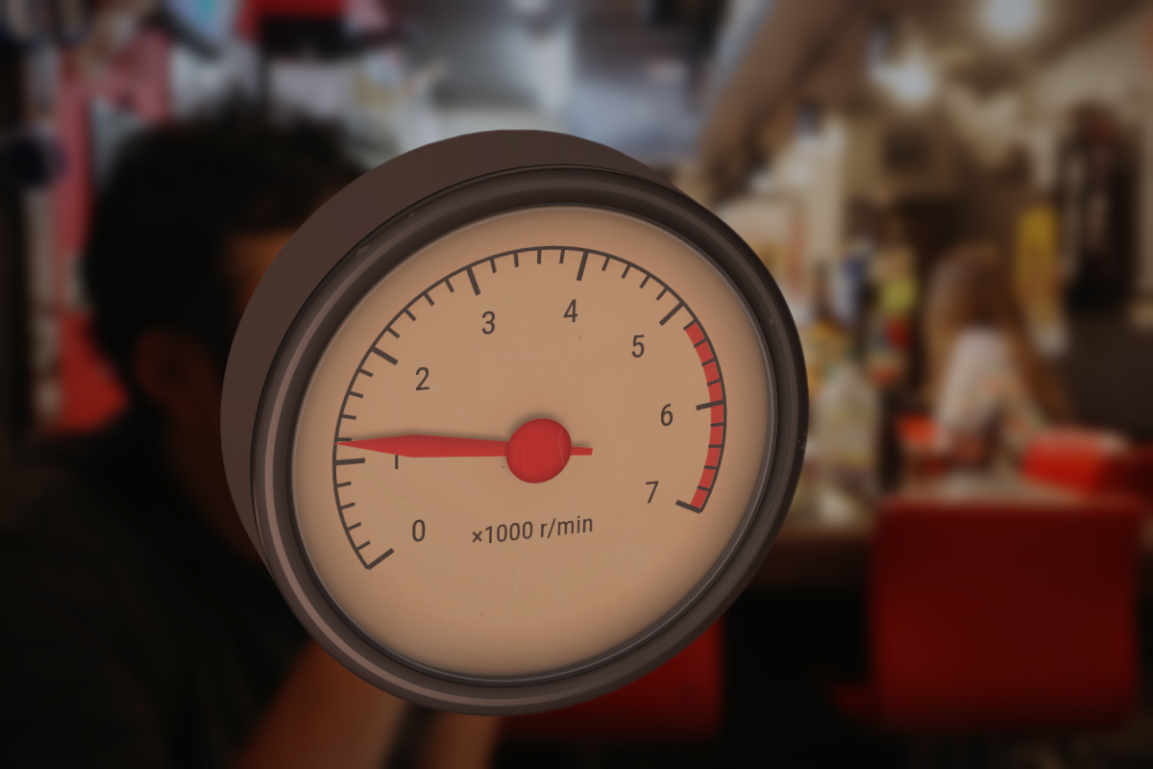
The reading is {"value": 1200, "unit": "rpm"}
